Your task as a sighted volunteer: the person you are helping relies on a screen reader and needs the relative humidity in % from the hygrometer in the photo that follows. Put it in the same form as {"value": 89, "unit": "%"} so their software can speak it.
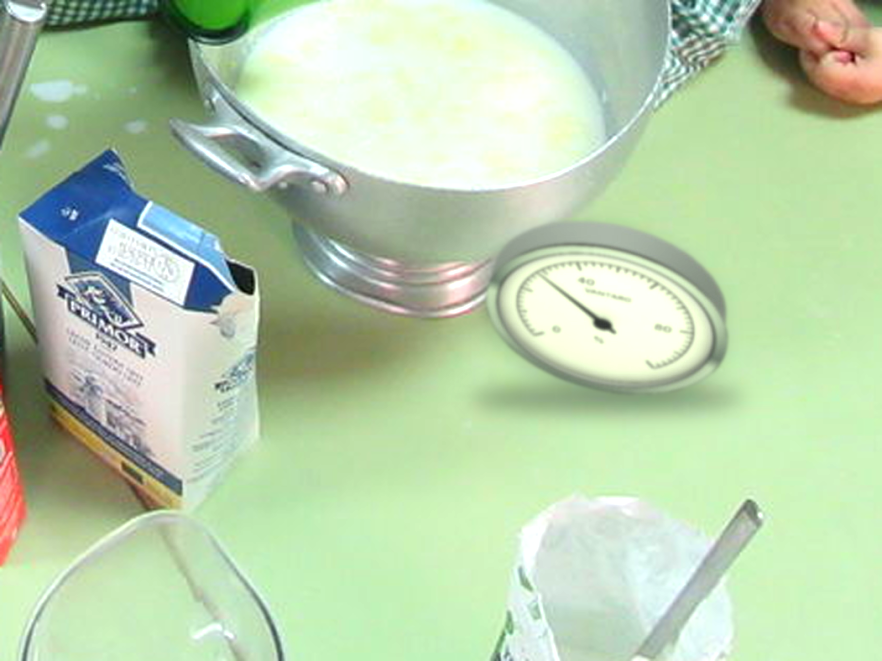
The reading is {"value": 30, "unit": "%"}
